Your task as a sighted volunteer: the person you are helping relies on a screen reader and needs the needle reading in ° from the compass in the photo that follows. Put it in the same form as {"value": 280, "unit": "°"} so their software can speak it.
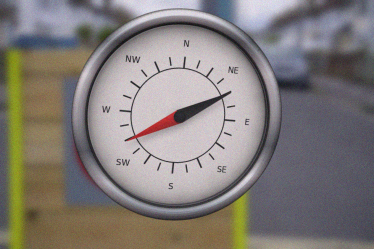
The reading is {"value": 240, "unit": "°"}
